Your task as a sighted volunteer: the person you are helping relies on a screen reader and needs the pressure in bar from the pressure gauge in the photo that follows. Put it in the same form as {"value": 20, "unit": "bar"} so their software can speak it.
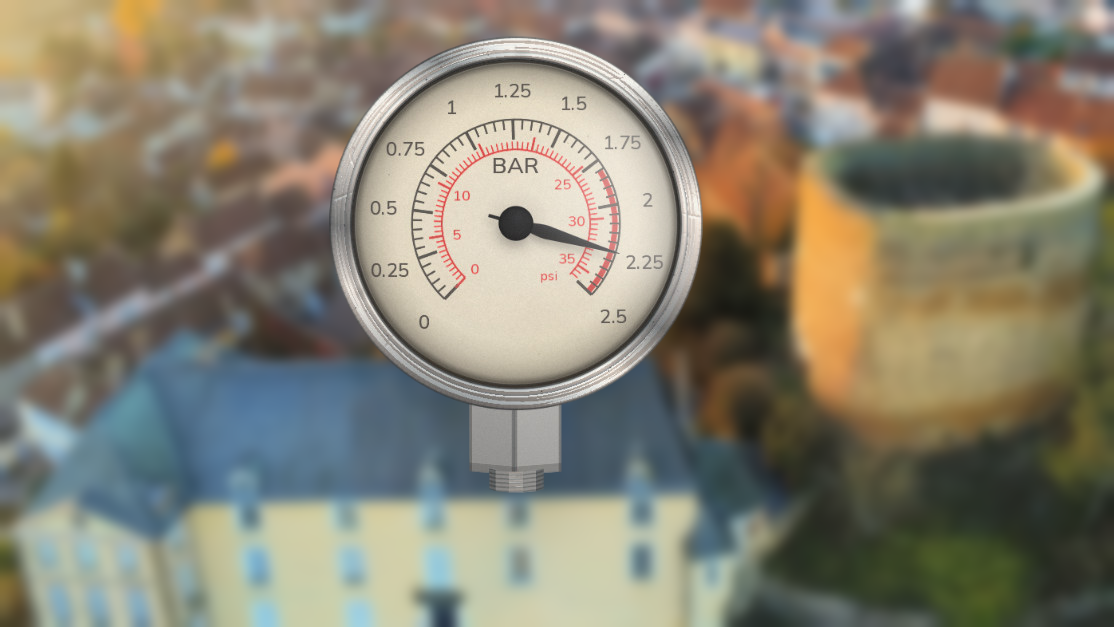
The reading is {"value": 2.25, "unit": "bar"}
